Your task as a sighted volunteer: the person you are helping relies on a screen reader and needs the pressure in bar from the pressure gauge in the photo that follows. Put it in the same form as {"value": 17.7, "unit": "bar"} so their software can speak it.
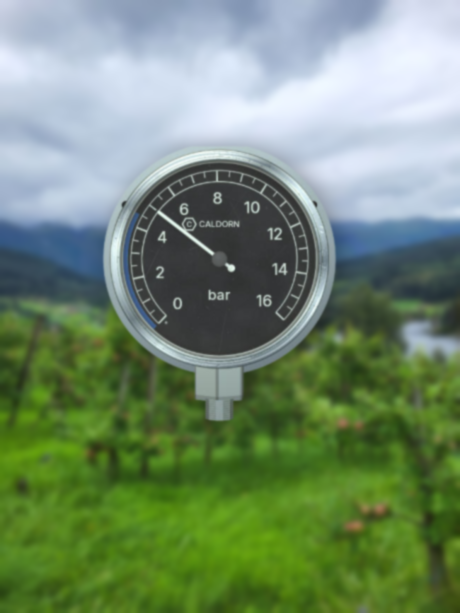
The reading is {"value": 5, "unit": "bar"}
